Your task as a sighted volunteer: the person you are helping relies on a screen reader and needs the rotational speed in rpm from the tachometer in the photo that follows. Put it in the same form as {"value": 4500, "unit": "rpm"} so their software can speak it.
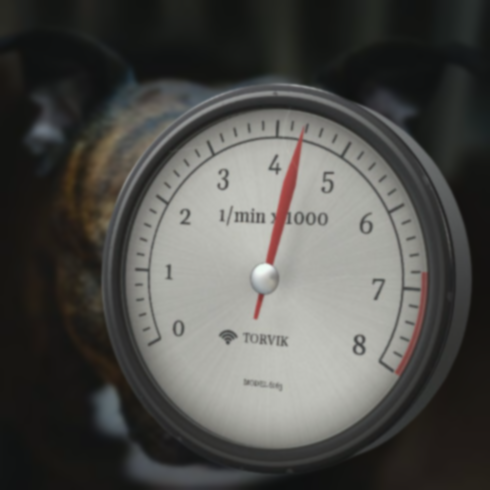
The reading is {"value": 4400, "unit": "rpm"}
